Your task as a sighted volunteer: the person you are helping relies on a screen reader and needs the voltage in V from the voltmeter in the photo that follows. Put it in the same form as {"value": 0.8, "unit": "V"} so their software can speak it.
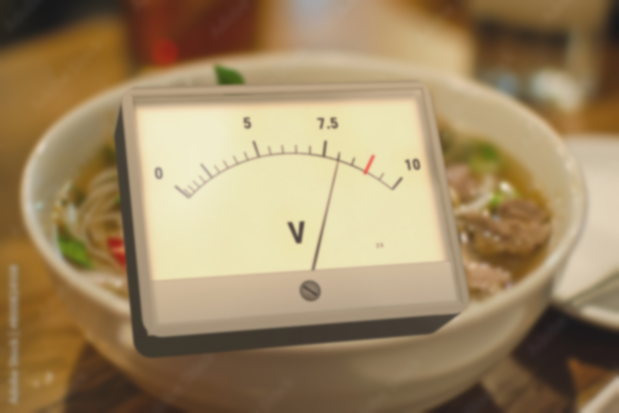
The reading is {"value": 8, "unit": "V"}
